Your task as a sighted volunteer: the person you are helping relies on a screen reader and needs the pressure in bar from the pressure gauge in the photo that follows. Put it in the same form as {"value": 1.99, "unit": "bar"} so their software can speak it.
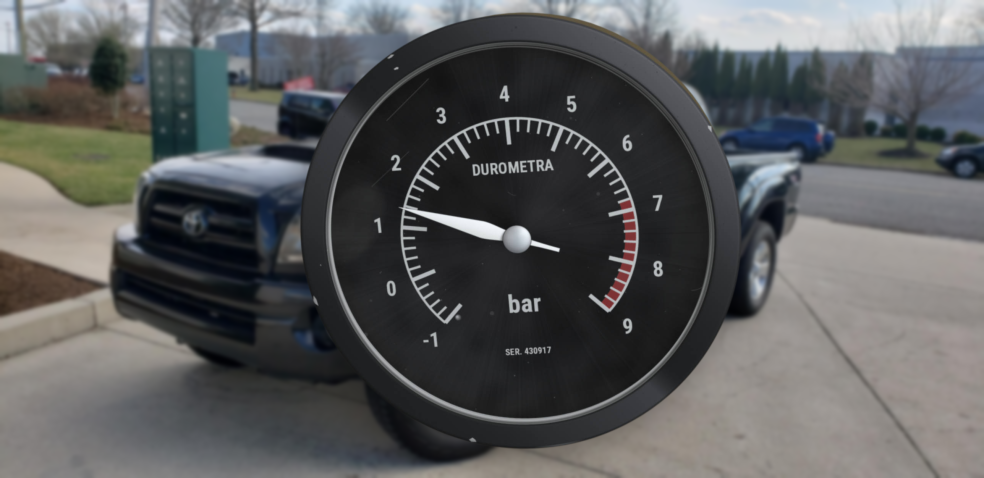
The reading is {"value": 1.4, "unit": "bar"}
